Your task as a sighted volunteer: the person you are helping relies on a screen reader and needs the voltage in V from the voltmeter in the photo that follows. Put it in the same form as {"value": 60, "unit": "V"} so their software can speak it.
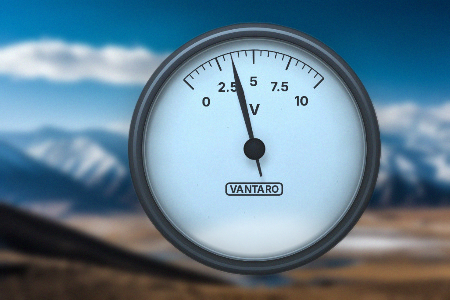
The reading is {"value": 3.5, "unit": "V"}
